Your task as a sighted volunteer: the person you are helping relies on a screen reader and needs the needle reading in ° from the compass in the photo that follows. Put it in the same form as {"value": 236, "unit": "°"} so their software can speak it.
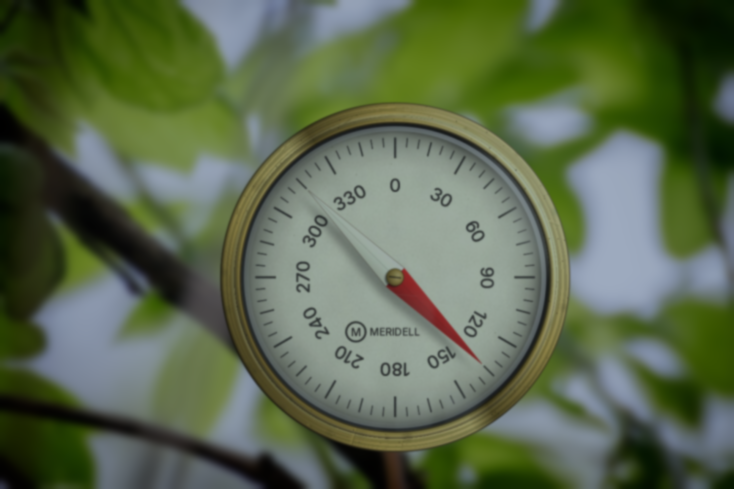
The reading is {"value": 135, "unit": "°"}
